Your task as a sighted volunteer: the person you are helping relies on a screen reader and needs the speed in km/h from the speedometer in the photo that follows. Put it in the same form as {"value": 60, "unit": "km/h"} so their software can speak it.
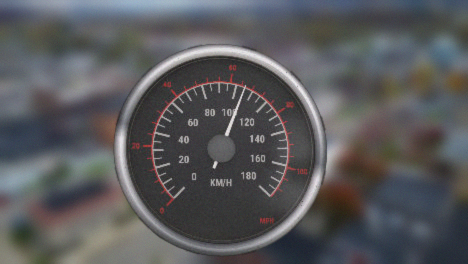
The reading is {"value": 105, "unit": "km/h"}
